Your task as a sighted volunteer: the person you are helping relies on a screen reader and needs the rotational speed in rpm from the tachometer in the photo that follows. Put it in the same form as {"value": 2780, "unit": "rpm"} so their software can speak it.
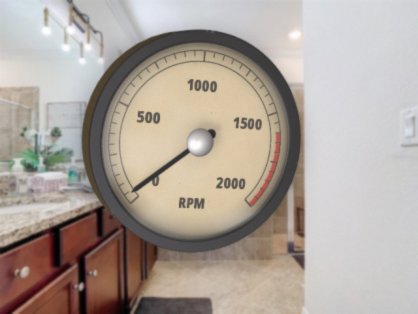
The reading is {"value": 50, "unit": "rpm"}
